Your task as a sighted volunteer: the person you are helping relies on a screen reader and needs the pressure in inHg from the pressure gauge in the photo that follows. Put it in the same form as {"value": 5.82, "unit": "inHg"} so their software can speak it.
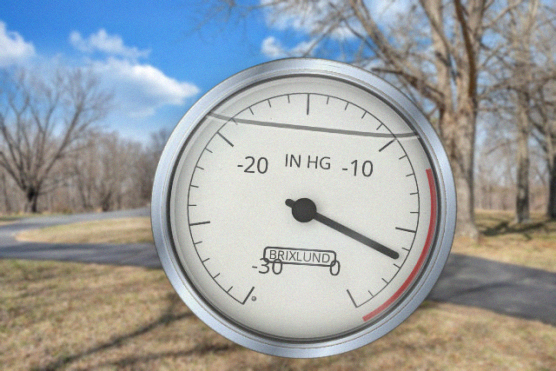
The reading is {"value": -3.5, "unit": "inHg"}
